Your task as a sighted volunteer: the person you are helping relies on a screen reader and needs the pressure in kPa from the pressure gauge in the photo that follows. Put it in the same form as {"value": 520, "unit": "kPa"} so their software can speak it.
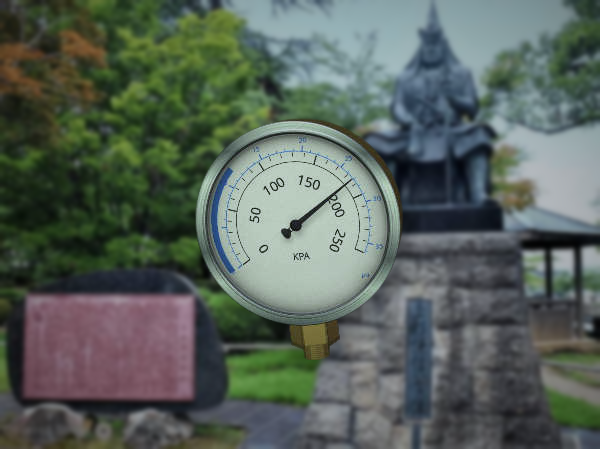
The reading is {"value": 185, "unit": "kPa"}
